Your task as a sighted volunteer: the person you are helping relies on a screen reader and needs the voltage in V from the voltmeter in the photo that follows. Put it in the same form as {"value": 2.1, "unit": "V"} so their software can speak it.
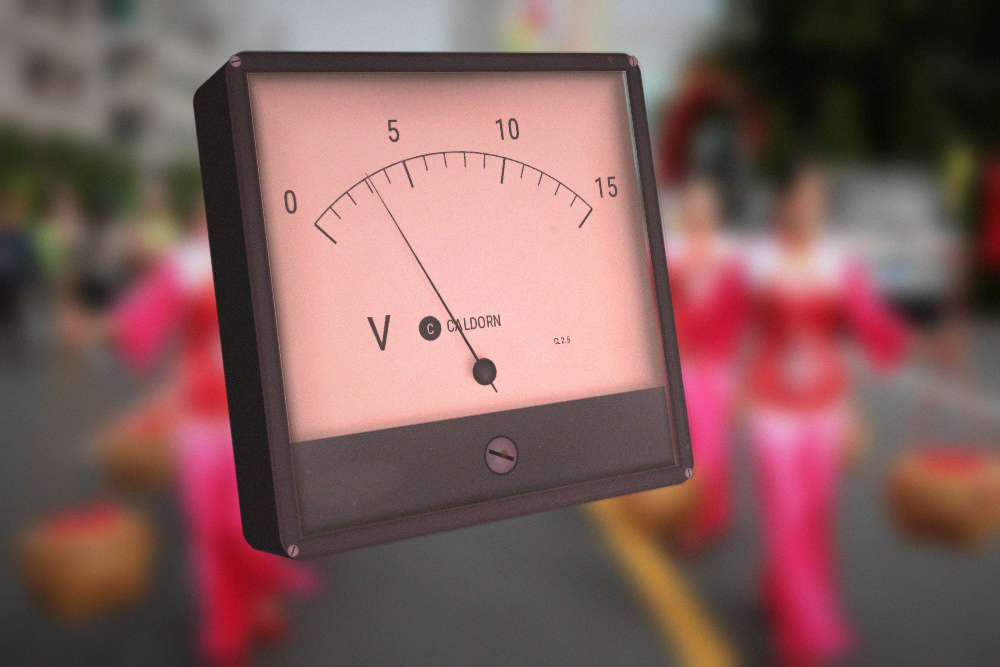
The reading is {"value": 3, "unit": "V"}
